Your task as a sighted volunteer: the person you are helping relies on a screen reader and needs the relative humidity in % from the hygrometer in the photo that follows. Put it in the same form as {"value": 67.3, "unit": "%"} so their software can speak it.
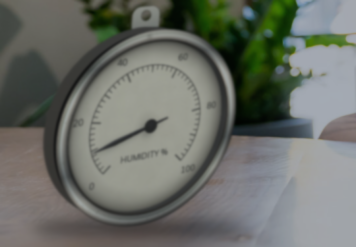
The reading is {"value": 10, "unit": "%"}
